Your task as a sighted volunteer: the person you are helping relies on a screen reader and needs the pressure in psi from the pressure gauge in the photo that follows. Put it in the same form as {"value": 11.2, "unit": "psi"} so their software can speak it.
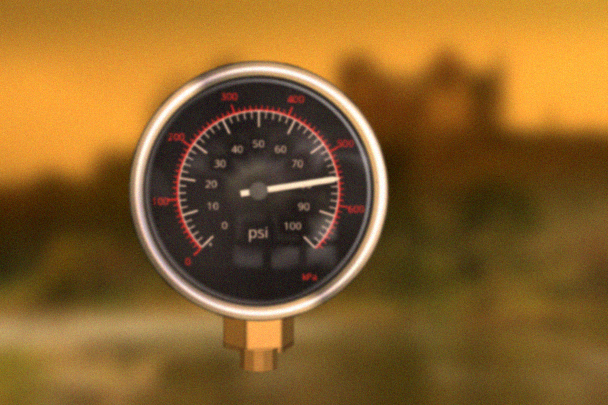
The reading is {"value": 80, "unit": "psi"}
